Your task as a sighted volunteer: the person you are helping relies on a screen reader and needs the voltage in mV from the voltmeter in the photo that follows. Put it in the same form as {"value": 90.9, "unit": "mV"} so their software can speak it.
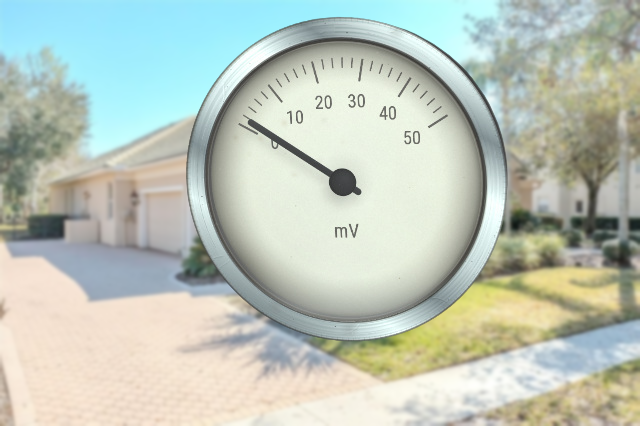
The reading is {"value": 2, "unit": "mV"}
